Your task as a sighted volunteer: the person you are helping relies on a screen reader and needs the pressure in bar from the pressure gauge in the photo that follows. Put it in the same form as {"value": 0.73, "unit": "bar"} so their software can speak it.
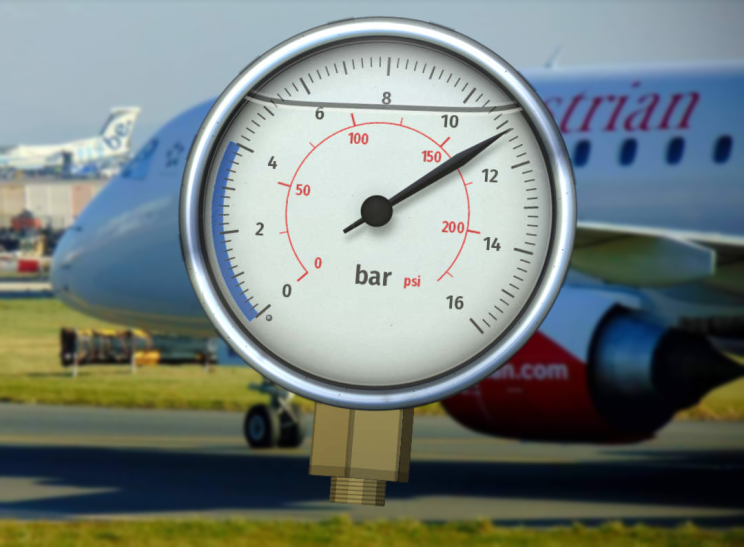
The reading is {"value": 11.2, "unit": "bar"}
